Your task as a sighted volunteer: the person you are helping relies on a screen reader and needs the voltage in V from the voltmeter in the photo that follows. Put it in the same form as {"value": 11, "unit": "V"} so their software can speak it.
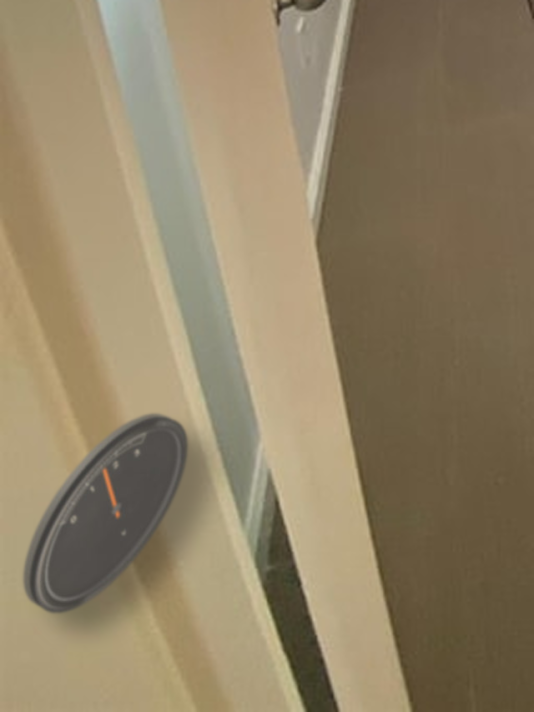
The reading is {"value": 1.5, "unit": "V"}
